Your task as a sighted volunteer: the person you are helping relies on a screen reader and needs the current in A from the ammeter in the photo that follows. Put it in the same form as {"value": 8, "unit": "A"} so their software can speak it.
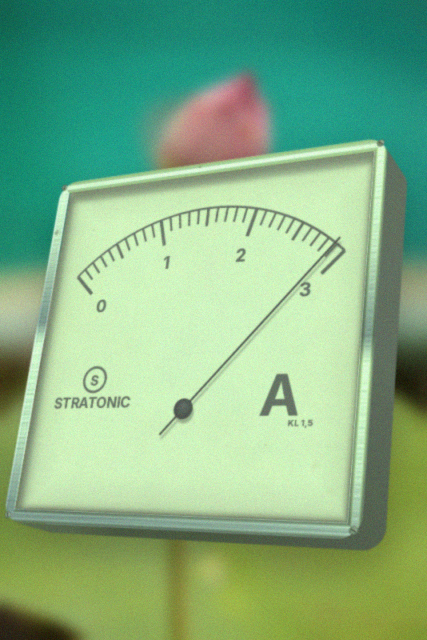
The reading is {"value": 2.9, "unit": "A"}
